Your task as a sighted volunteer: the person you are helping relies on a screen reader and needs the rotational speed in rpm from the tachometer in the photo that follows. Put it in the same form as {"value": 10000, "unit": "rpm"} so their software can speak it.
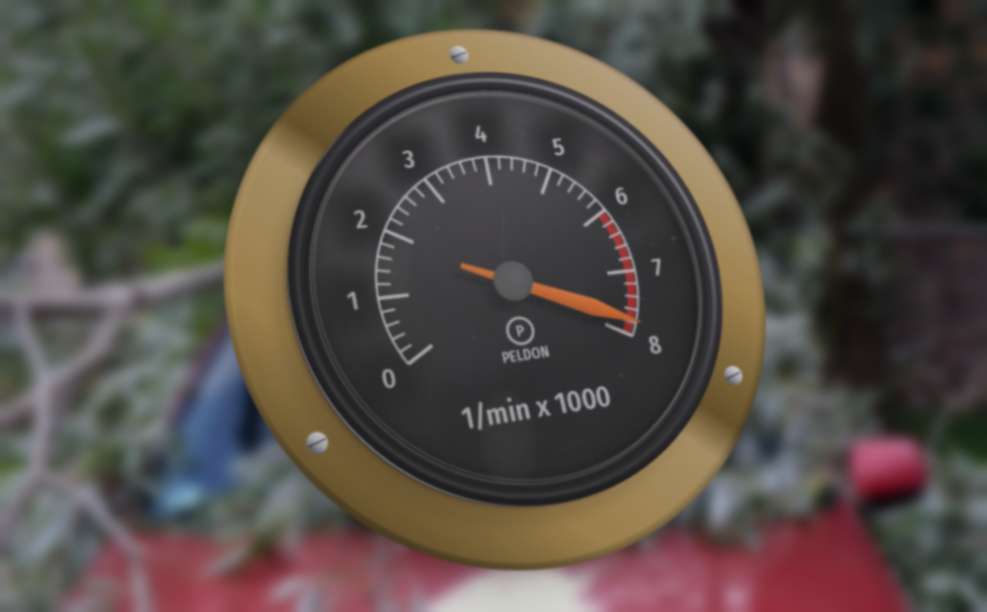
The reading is {"value": 7800, "unit": "rpm"}
